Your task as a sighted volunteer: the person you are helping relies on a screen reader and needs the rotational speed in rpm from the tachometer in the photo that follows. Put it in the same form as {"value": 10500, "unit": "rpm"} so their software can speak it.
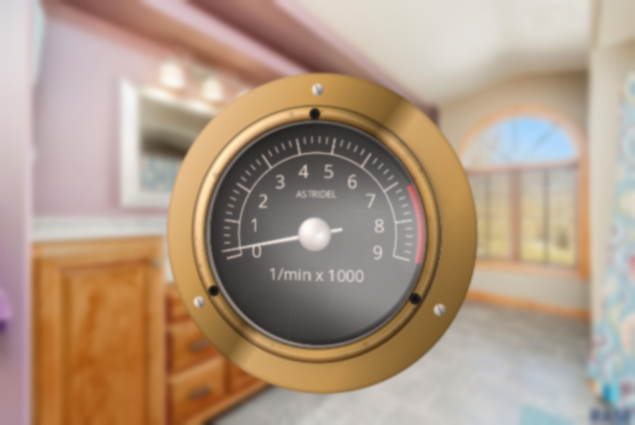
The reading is {"value": 200, "unit": "rpm"}
